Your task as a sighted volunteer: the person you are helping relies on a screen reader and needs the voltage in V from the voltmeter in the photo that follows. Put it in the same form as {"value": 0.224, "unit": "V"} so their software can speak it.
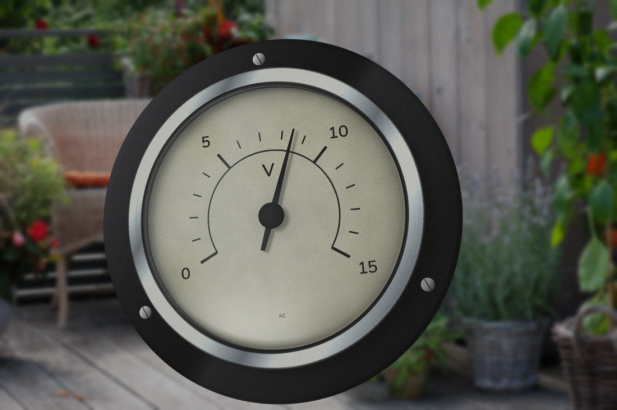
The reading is {"value": 8.5, "unit": "V"}
